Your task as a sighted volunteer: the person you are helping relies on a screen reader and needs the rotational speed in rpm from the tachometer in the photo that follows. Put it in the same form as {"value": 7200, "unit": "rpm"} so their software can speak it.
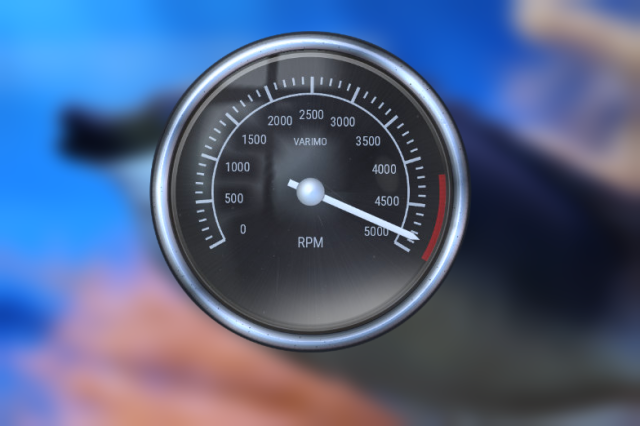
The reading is {"value": 4850, "unit": "rpm"}
